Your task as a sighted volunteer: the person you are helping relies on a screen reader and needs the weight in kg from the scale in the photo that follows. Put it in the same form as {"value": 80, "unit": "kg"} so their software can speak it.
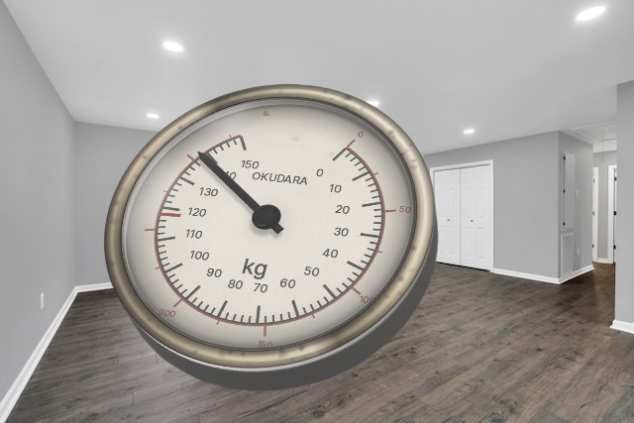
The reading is {"value": 138, "unit": "kg"}
